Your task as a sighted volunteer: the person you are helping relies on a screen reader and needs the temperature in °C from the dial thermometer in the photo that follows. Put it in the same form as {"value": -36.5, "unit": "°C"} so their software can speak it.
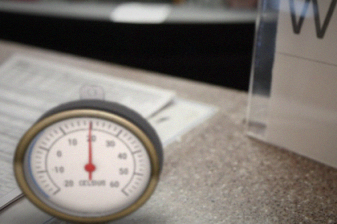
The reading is {"value": 20, "unit": "°C"}
